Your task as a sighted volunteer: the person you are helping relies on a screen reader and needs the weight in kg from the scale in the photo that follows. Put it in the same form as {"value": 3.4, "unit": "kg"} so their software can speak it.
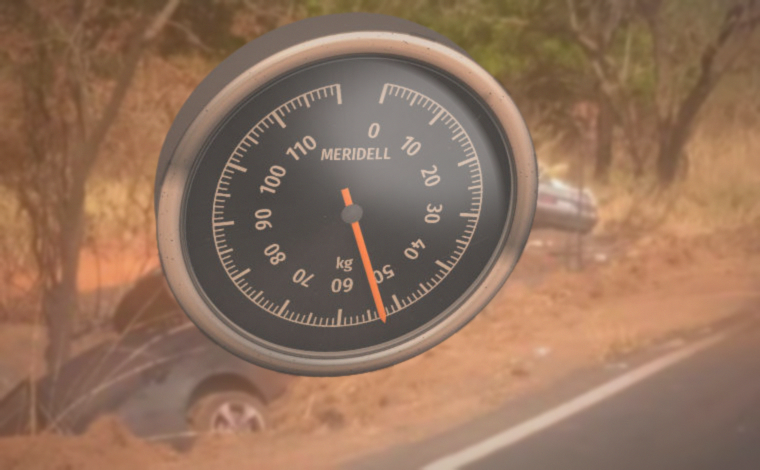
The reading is {"value": 53, "unit": "kg"}
